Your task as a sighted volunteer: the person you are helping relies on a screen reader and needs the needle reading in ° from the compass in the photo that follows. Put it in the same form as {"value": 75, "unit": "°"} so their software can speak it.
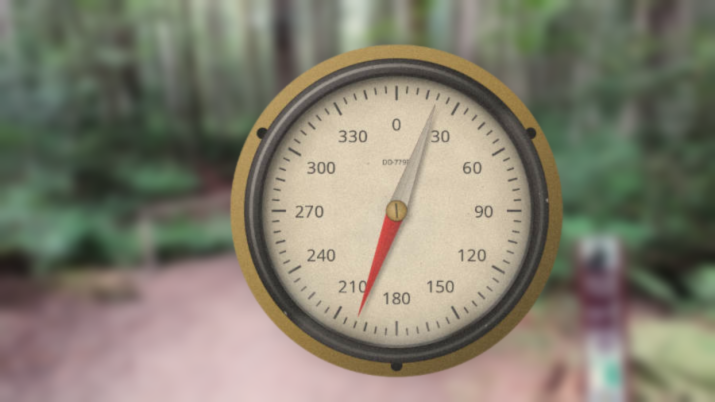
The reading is {"value": 200, "unit": "°"}
